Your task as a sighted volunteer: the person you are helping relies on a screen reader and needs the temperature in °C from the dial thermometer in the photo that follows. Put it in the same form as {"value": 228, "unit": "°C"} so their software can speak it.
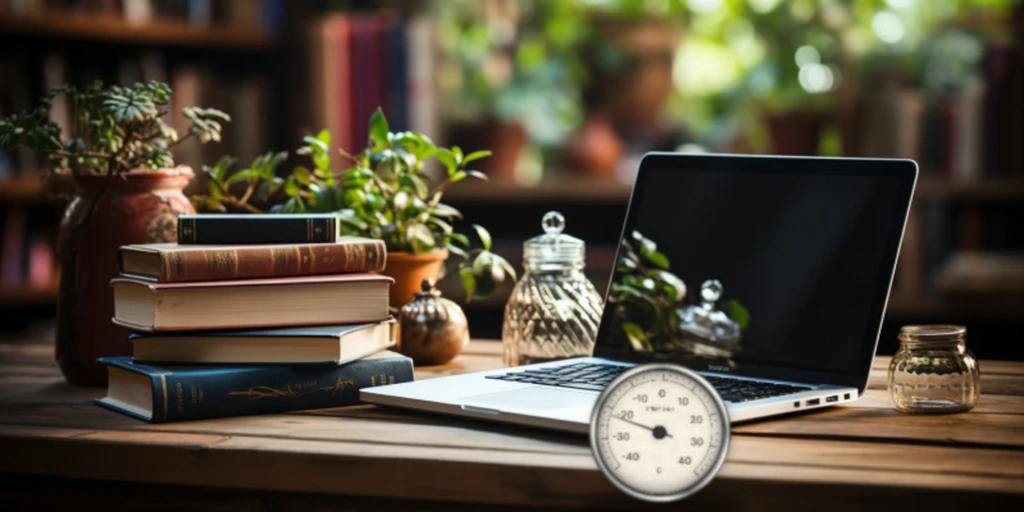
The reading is {"value": -22, "unit": "°C"}
